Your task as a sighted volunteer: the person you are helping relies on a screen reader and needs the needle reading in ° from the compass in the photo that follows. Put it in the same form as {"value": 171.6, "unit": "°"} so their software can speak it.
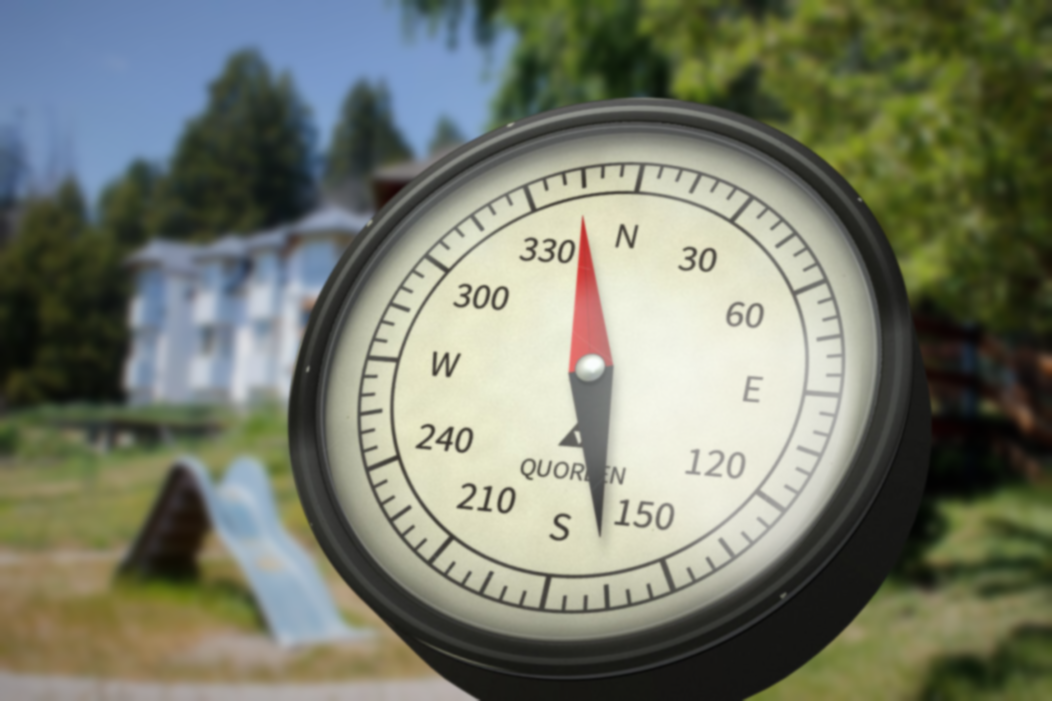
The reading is {"value": 345, "unit": "°"}
